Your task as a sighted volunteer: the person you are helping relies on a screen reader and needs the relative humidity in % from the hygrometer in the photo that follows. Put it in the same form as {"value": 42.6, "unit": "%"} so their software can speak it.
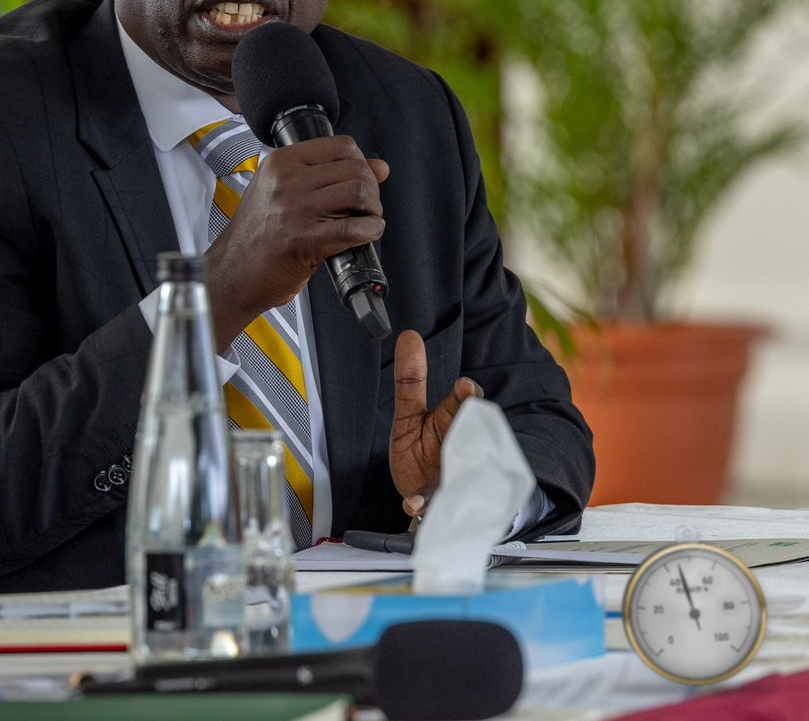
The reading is {"value": 45, "unit": "%"}
